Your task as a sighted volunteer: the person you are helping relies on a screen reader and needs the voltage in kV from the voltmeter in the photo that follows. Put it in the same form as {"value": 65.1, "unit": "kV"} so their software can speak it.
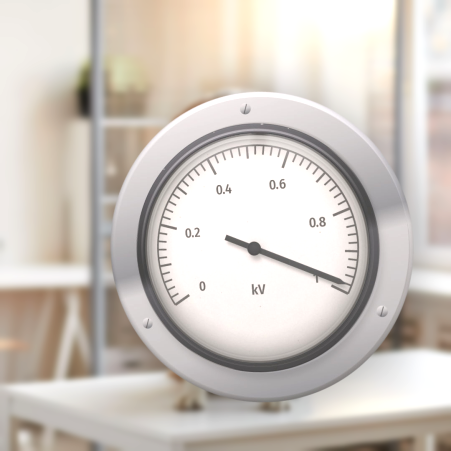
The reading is {"value": 0.98, "unit": "kV"}
